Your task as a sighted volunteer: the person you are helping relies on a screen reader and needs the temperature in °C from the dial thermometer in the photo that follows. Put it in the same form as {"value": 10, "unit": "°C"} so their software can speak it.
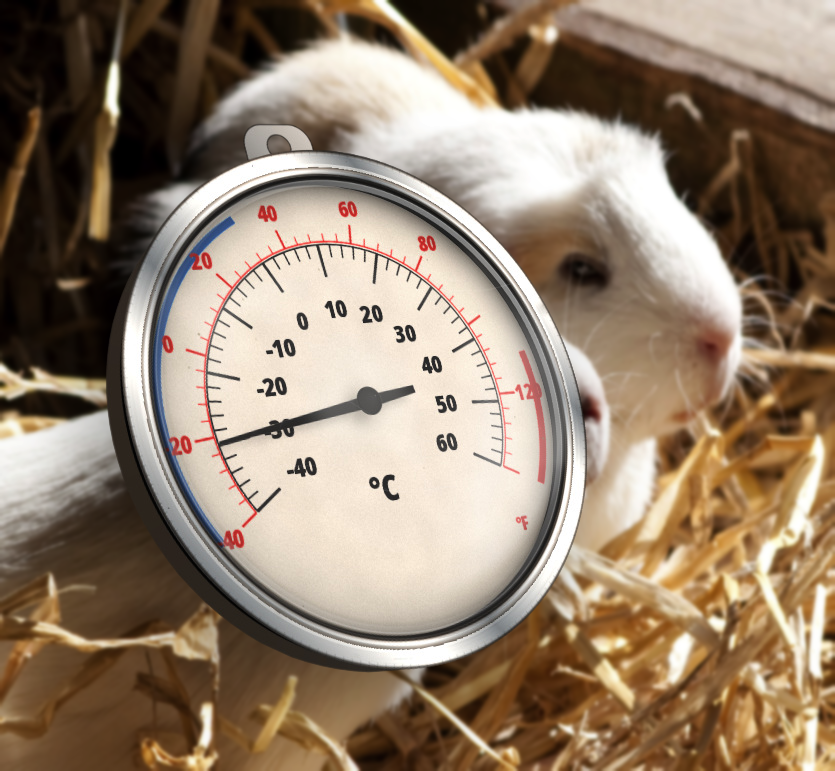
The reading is {"value": -30, "unit": "°C"}
